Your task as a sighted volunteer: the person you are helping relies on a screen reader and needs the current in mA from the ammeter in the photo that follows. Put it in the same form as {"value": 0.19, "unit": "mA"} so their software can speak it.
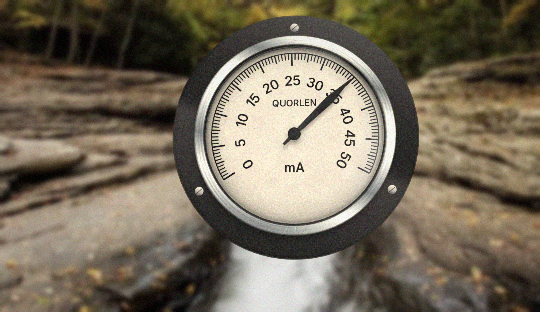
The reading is {"value": 35, "unit": "mA"}
